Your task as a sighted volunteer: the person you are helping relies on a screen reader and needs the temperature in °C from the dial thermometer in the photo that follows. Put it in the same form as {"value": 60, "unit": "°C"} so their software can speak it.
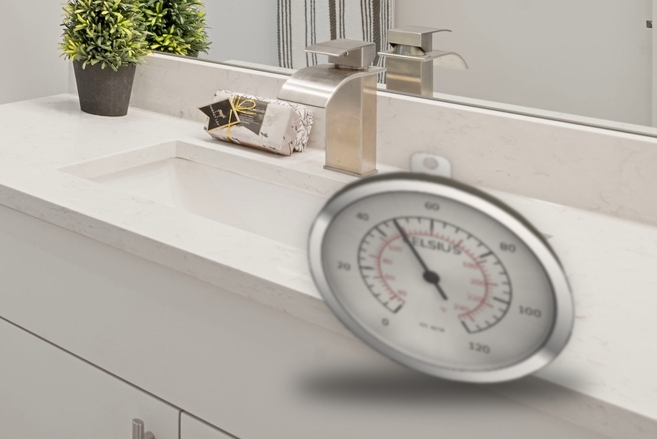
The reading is {"value": 48, "unit": "°C"}
